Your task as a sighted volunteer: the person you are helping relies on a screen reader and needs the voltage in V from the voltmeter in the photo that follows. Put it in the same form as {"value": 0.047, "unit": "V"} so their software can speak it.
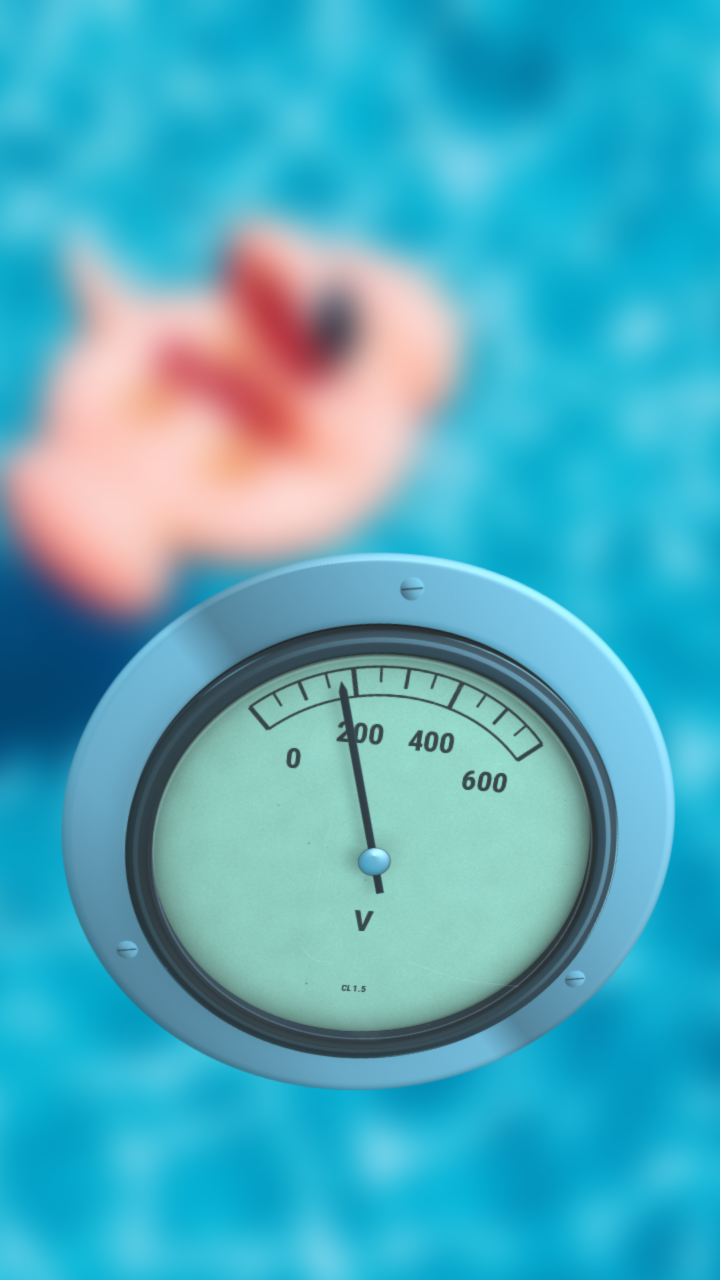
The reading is {"value": 175, "unit": "V"}
